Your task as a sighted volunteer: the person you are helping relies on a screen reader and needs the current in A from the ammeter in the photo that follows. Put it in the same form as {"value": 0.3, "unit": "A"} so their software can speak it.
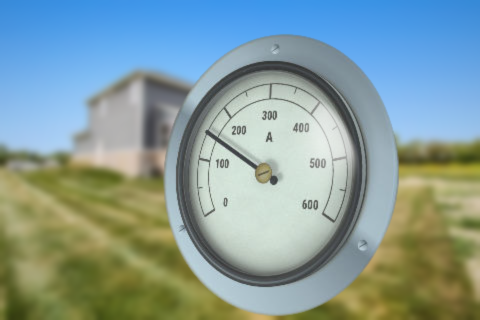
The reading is {"value": 150, "unit": "A"}
